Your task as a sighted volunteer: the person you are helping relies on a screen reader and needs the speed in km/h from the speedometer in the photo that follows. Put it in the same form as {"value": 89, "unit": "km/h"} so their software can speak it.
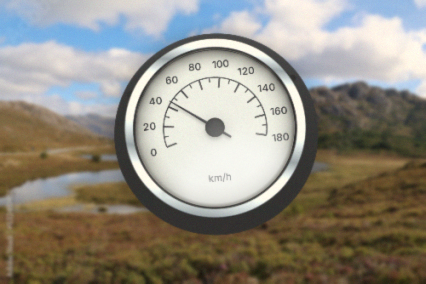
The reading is {"value": 45, "unit": "km/h"}
